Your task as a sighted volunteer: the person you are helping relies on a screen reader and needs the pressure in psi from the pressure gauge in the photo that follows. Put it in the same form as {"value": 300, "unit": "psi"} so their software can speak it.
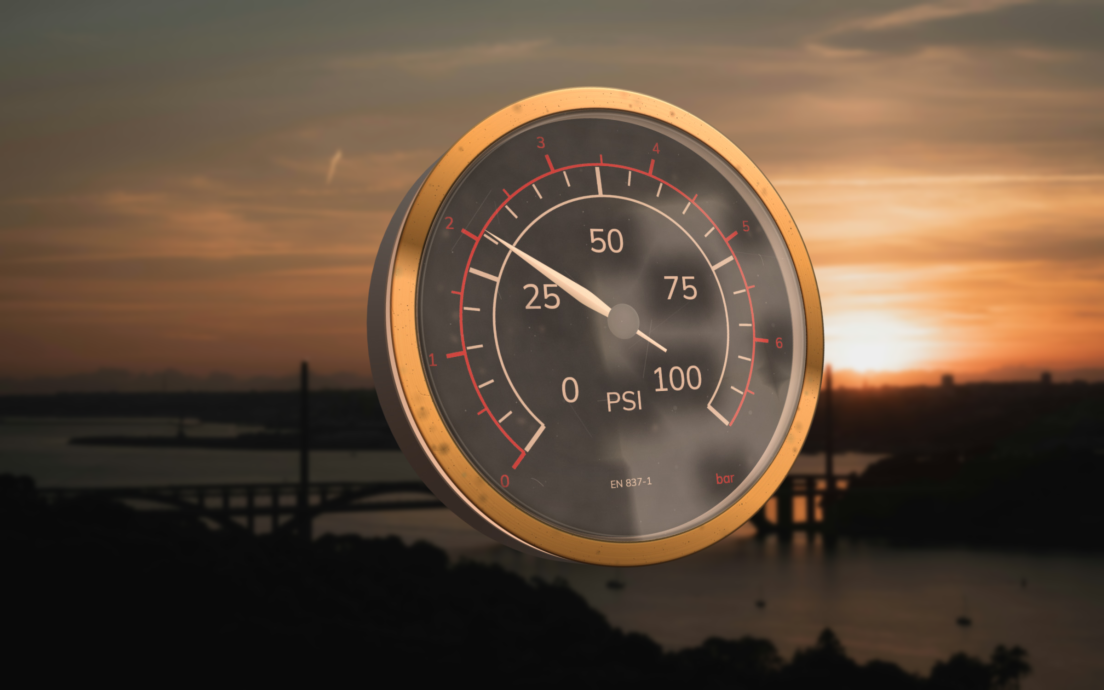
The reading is {"value": 30, "unit": "psi"}
